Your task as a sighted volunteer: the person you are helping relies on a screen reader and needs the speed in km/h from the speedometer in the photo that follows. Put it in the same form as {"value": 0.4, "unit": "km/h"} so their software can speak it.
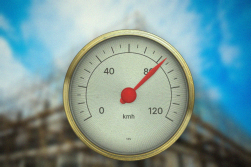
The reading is {"value": 82.5, "unit": "km/h"}
